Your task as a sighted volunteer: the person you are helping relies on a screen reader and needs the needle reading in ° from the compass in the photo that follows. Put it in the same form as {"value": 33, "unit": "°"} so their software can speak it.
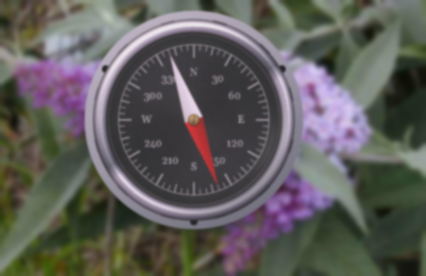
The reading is {"value": 160, "unit": "°"}
